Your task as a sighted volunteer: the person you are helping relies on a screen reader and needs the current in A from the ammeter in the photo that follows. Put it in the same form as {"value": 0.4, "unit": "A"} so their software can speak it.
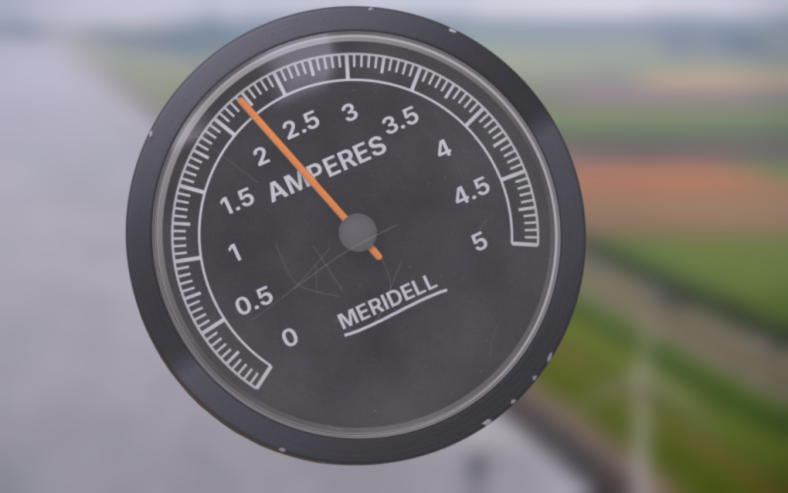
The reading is {"value": 2.2, "unit": "A"}
